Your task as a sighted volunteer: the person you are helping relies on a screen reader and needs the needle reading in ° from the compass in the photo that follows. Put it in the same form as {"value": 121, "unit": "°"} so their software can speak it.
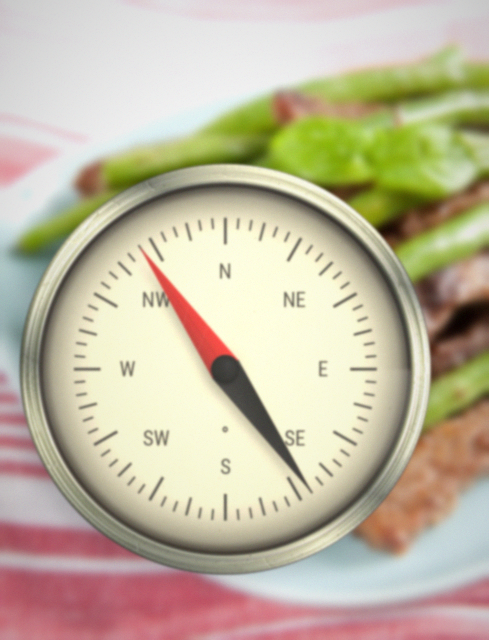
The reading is {"value": 325, "unit": "°"}
